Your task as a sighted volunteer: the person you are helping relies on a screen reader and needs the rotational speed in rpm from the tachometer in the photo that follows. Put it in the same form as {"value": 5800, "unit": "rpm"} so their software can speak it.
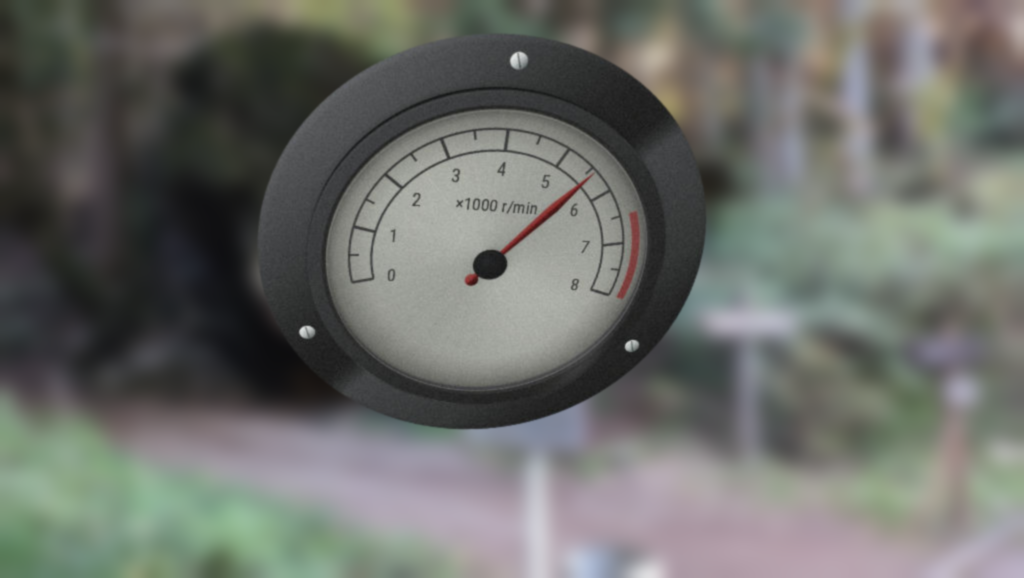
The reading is {"value": 5500, "unit": "rpm"}
